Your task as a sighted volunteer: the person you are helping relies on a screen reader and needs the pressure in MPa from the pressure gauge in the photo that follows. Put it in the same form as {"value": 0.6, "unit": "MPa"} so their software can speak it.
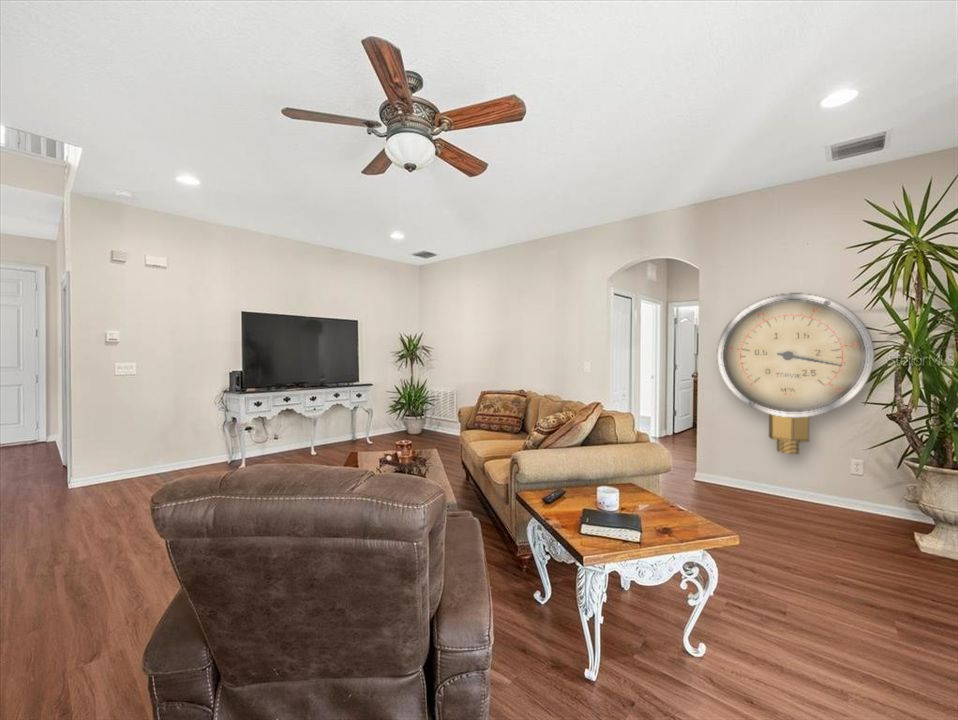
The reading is {"value": 2.2, "unit": "MPa"}
